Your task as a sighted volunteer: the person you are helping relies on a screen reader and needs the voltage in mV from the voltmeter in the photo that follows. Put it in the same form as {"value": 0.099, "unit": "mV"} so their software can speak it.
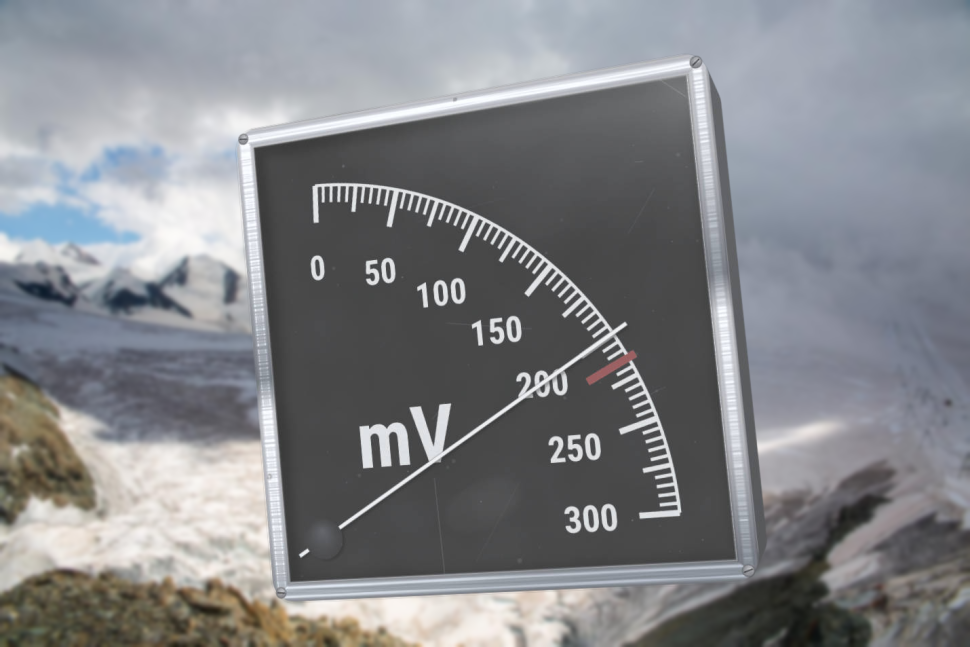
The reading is {"value": 200, "unit": "mV"}
